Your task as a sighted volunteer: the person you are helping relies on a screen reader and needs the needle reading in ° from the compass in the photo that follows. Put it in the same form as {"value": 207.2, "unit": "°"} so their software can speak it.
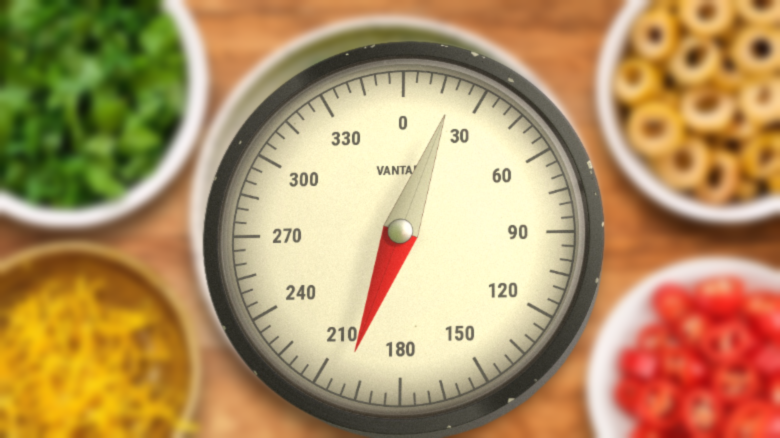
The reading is {"value": 200, "unit": "°"}
